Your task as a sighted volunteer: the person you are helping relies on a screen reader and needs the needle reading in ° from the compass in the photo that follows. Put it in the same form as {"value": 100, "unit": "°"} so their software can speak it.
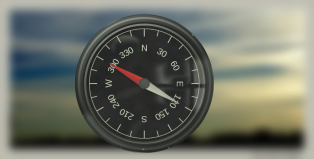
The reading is {"value": 300, "unit": "°"}
